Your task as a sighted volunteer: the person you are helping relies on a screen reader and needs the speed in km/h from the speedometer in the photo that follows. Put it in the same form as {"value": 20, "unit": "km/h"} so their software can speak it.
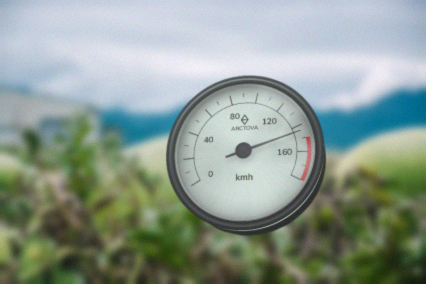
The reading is {"value": 145, "unit": "km/h"}
